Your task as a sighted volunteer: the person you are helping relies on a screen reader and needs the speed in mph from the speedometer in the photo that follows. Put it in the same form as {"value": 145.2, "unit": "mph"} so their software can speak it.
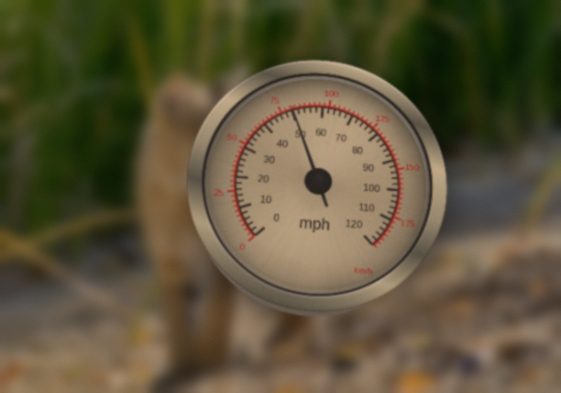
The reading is {"value": 50, "unit": "mph"}
